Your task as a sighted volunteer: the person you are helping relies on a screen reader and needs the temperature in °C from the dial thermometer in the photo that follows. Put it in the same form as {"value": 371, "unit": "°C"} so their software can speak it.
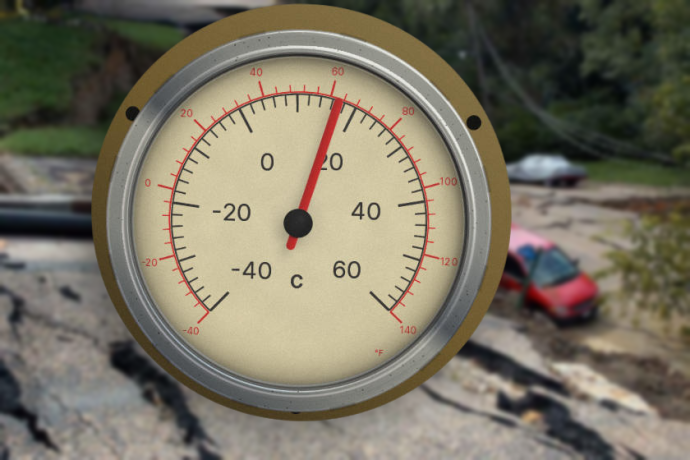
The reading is {"value": 17, "unit": "°C"}
